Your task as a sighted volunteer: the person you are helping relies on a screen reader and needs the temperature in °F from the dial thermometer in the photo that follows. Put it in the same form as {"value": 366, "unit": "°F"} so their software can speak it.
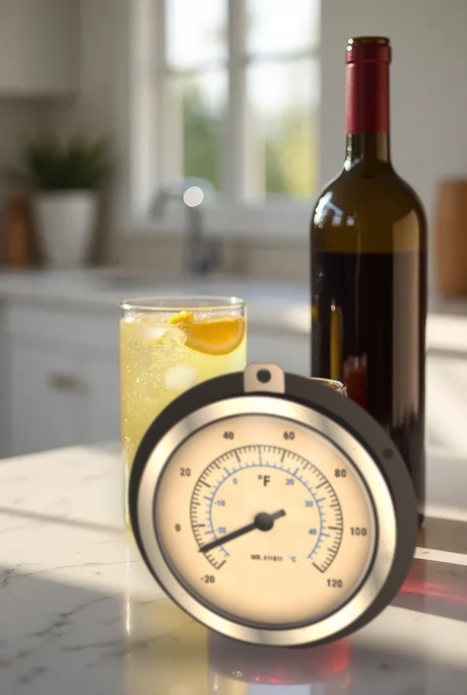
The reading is {"value": -10, "unit": "°F"}
